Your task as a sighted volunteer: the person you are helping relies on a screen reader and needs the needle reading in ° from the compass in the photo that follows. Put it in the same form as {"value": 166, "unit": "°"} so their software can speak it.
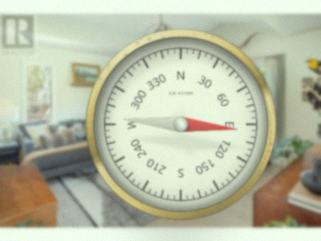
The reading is {"value": 95, "unit": "°"}
